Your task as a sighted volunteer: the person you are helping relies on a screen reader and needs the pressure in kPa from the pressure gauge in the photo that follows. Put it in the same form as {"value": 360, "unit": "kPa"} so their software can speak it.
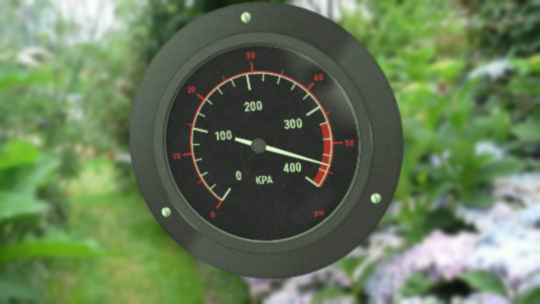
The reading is {"value": 370, "unit": "kPa"}
